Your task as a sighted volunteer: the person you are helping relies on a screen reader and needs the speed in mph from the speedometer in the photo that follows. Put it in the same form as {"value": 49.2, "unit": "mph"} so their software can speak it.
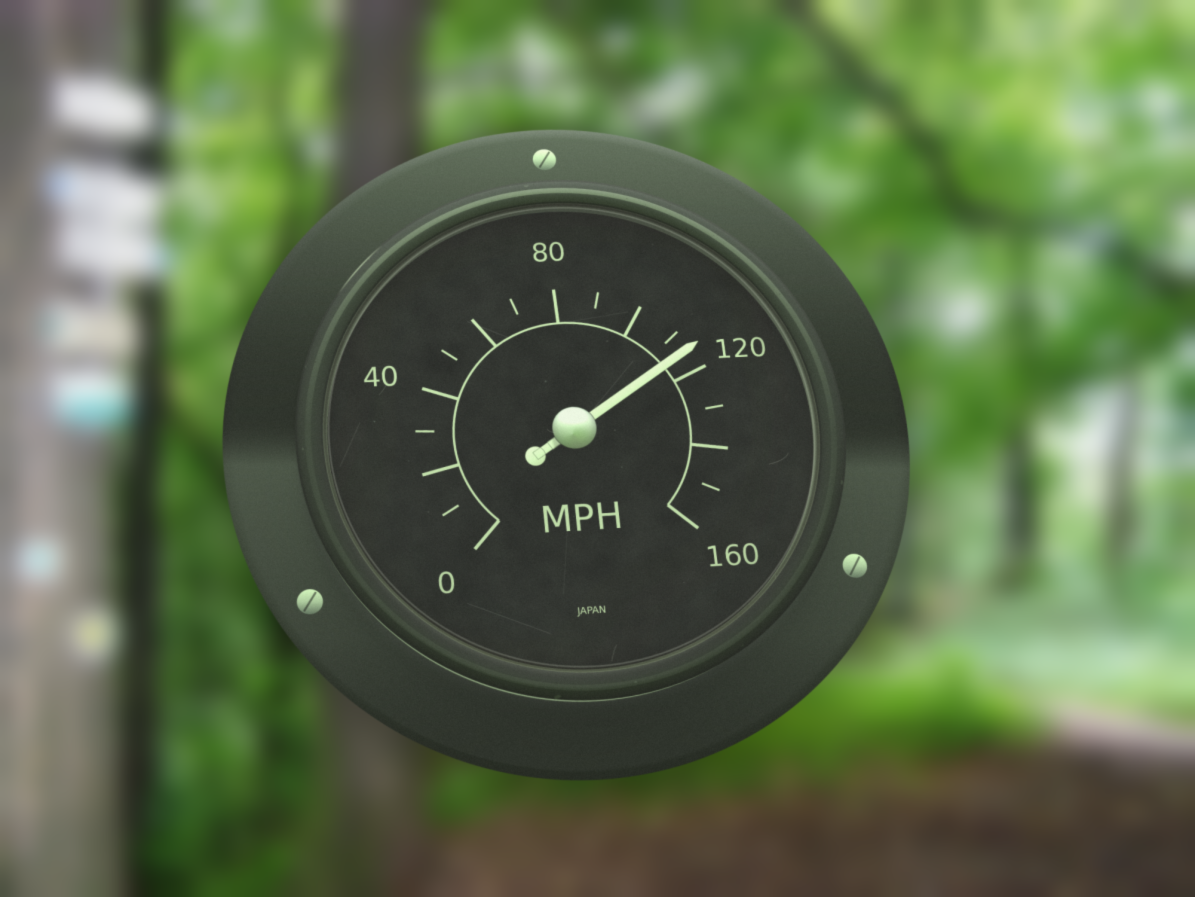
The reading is {"value": 115, "unit": "mph"}
